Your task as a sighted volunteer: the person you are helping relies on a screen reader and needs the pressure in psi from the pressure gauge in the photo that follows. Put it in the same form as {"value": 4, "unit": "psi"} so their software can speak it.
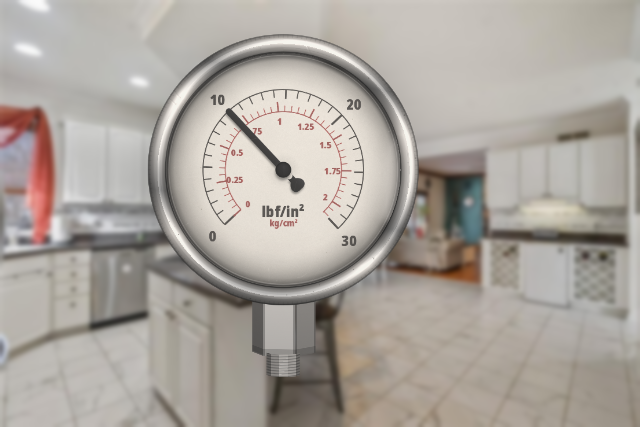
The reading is {"value": 10, "unit": "psi"}
